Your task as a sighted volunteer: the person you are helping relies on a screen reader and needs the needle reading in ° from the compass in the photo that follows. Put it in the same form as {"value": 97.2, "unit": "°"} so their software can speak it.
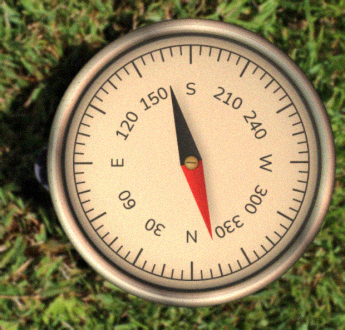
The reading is {"value": 345, "unit": "°"}
